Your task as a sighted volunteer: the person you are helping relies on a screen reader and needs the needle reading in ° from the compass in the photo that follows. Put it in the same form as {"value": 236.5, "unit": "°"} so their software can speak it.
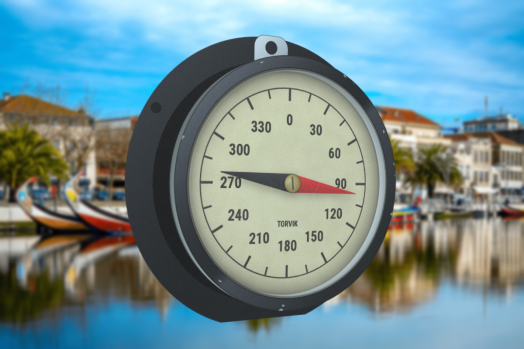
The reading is {"value": 97.5, "unit": "°"}
